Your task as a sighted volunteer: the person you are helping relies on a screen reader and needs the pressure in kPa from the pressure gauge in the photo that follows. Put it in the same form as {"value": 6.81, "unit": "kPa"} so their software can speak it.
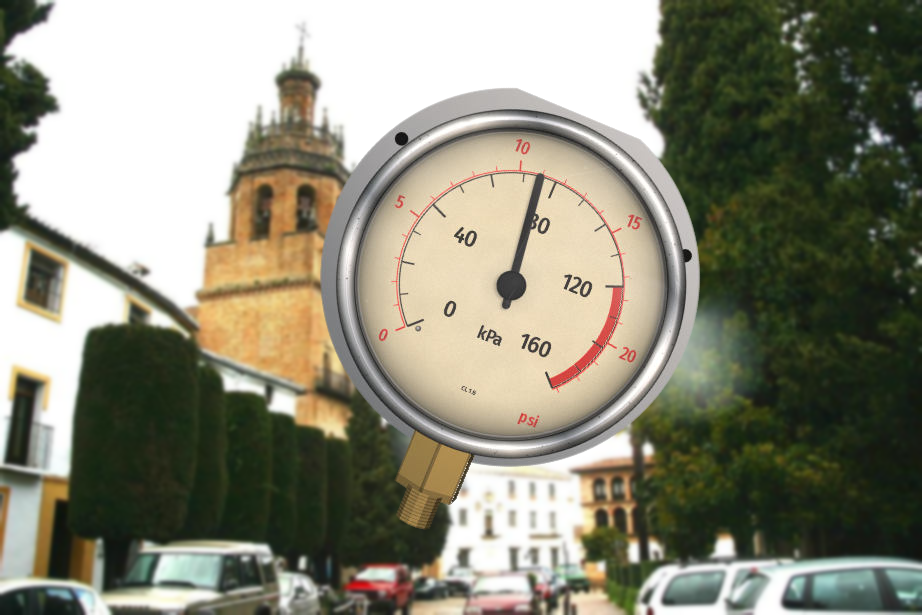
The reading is {"value": 75, "unit": "kPa"}
